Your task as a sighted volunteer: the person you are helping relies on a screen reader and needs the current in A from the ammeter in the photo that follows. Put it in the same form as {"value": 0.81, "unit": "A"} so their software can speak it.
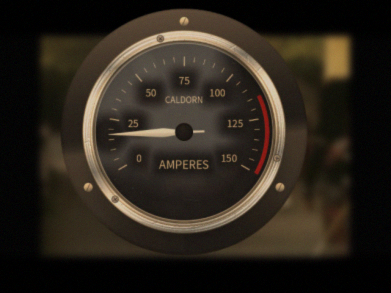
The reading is {"value": 17.5, "unit": "A"}
